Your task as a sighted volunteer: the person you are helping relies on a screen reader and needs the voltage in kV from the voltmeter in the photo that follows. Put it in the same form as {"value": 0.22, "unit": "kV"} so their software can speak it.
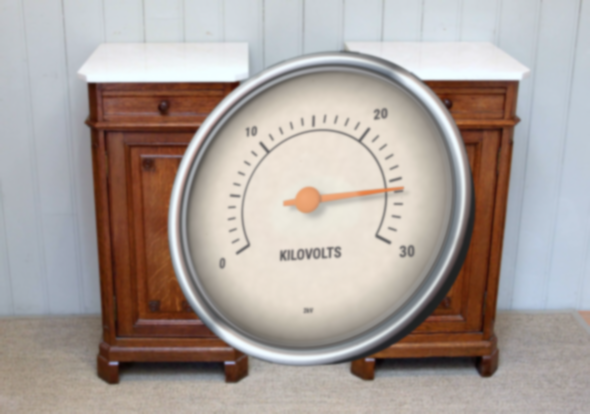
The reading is {"value": 26, "unit": "kV"}
